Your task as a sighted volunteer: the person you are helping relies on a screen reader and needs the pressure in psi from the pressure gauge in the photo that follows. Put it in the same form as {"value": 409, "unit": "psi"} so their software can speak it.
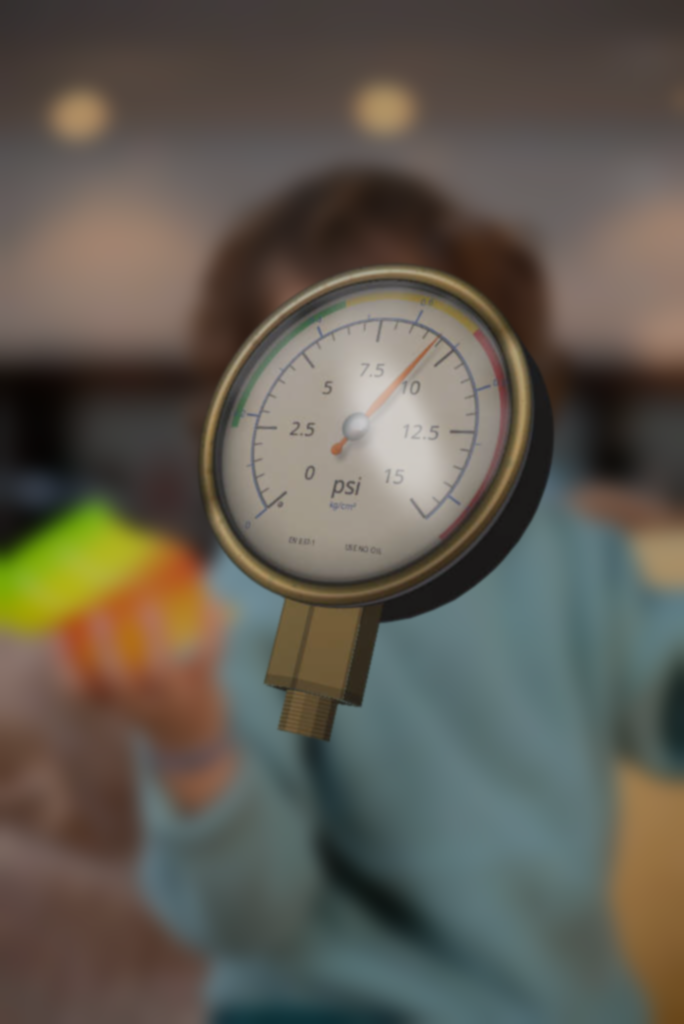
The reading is {"value": 9.5, "unit": "psi"}
